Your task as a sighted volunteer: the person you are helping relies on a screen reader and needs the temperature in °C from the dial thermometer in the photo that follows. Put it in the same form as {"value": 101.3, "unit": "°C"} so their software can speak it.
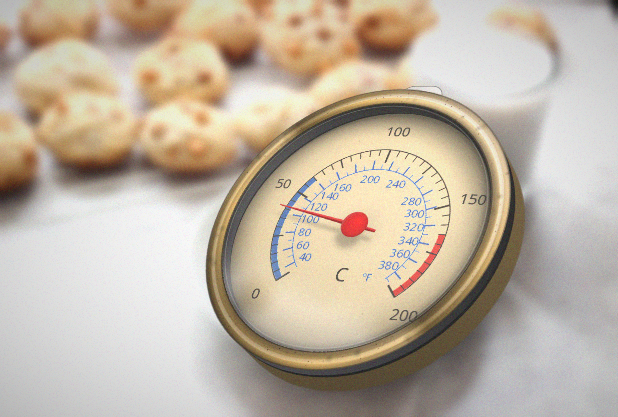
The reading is {"value": 40, "unit": "°C"}
